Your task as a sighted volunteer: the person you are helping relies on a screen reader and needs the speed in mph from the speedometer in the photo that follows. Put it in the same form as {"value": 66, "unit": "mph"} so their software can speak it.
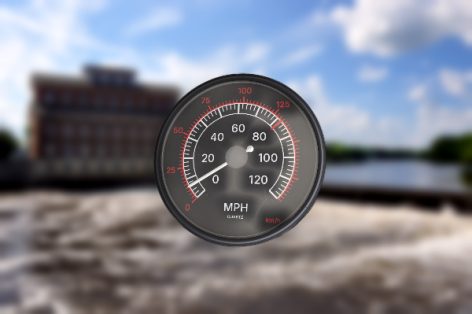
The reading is {"value": 6, "unit": "mph"}
